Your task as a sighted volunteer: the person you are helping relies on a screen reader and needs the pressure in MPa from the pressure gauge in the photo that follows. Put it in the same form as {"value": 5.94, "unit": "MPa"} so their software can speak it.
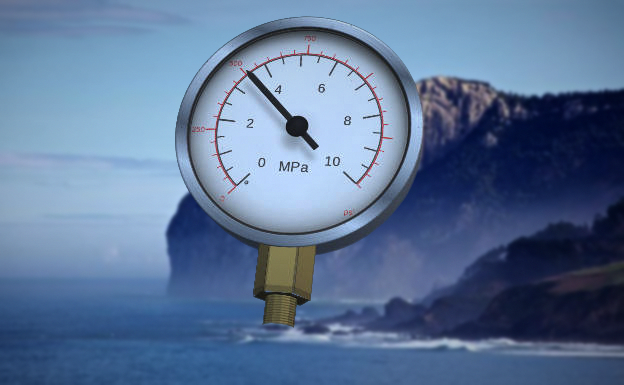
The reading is {"value": 3.5, "unit": "MPa"}
